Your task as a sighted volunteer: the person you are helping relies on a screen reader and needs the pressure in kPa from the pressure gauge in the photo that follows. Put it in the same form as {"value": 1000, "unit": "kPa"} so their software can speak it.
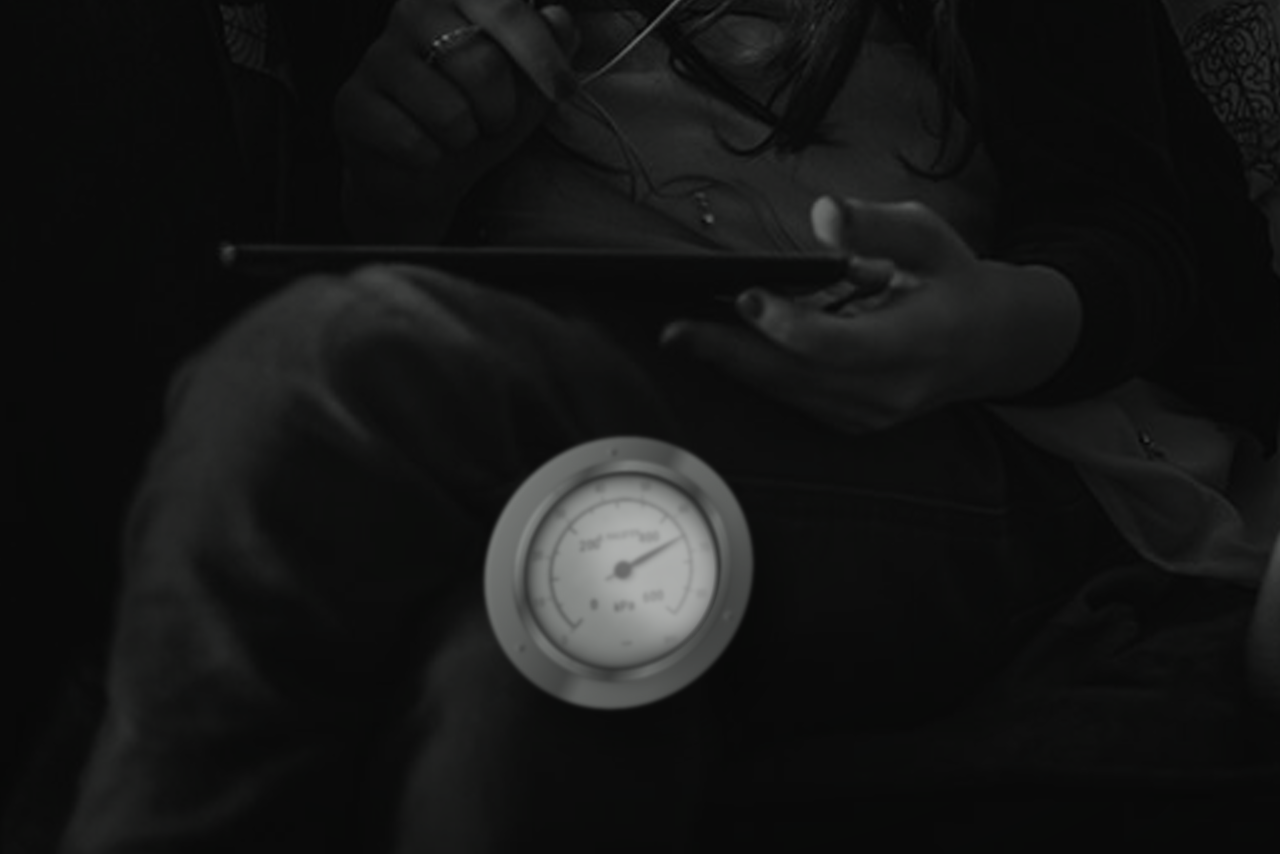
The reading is {"value": 450, "unit": "kPa"}
